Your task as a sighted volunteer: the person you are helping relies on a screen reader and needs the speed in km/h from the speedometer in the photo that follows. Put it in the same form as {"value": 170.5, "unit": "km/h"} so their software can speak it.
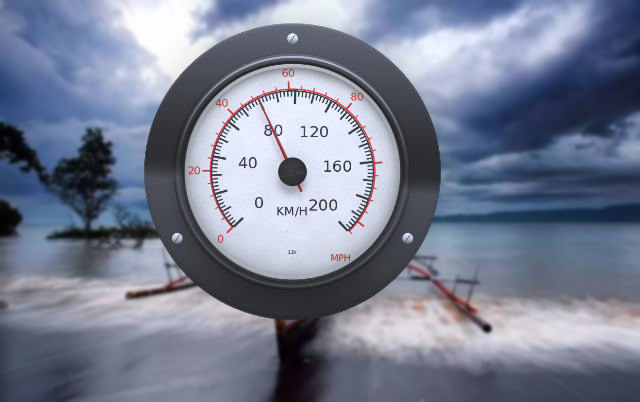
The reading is {"value": 80, "unit": "km/h"}
